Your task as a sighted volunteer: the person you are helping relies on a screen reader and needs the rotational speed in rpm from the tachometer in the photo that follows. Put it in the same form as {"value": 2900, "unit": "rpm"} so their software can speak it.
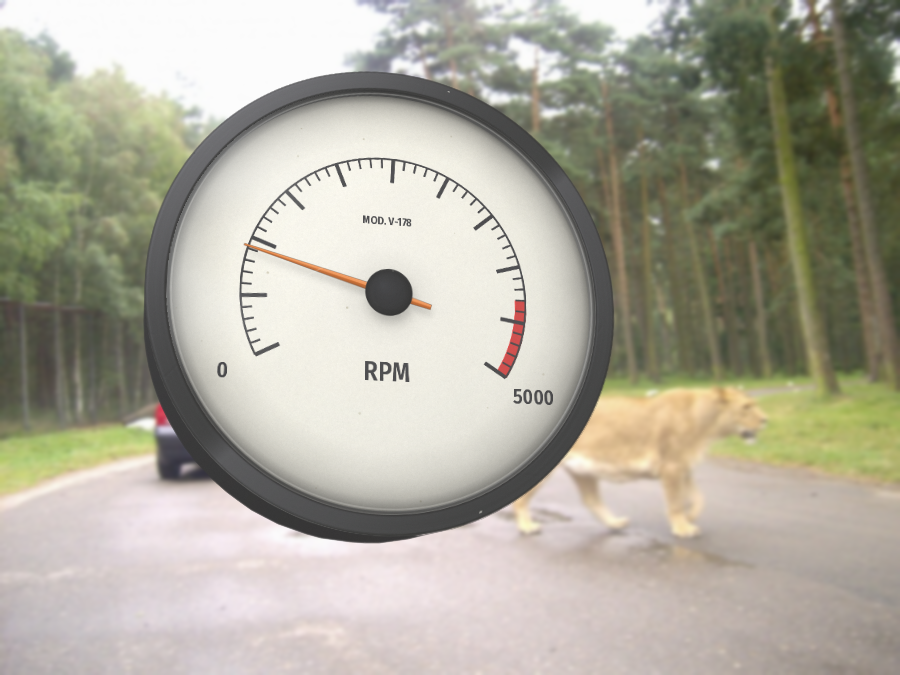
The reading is {"value": 900, "unit": "rpm"}
